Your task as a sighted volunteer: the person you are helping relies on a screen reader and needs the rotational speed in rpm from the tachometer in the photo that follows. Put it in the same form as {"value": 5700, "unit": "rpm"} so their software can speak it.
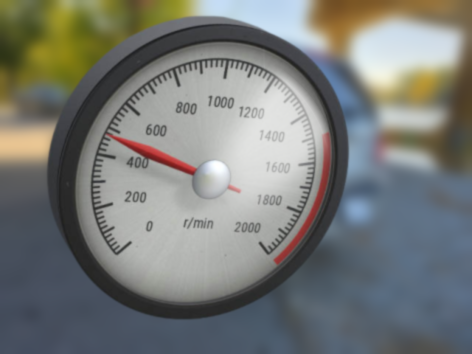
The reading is {"value": 480, "unit": "rpm"}
